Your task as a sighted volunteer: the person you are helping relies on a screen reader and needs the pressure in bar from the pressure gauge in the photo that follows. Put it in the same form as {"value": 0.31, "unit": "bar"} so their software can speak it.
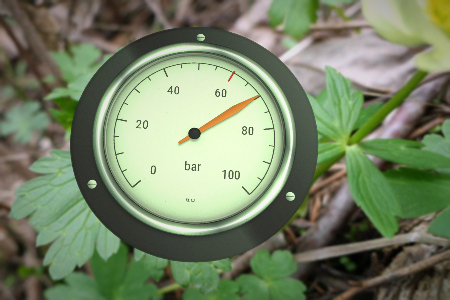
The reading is {"value": 70, "unit": "bar"}
